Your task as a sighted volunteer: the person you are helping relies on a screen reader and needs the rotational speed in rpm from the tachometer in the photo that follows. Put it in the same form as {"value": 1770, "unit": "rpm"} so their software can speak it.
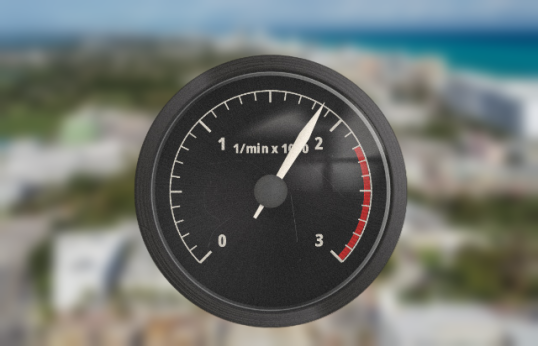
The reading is {"value": 1850, "unit": "rpm"}
